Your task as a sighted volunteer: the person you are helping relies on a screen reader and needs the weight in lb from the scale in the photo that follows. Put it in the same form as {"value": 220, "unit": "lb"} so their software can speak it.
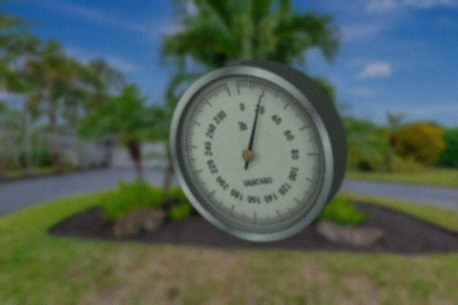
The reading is {"value": 20, "unit": "lb"}
